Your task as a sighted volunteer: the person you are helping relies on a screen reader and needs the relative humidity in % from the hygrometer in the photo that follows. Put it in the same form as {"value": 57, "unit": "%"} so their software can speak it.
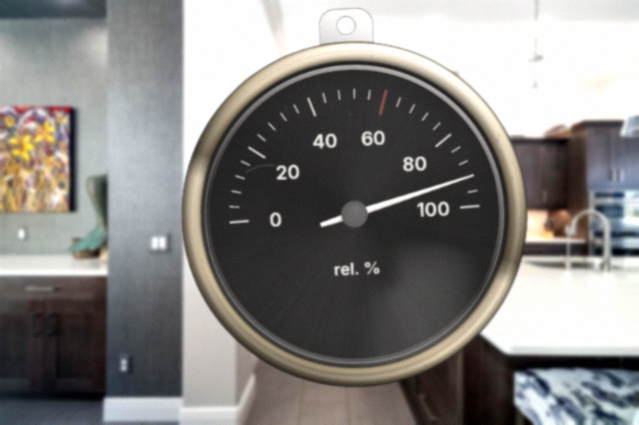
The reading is {"value": 92, "unit": "%"}
